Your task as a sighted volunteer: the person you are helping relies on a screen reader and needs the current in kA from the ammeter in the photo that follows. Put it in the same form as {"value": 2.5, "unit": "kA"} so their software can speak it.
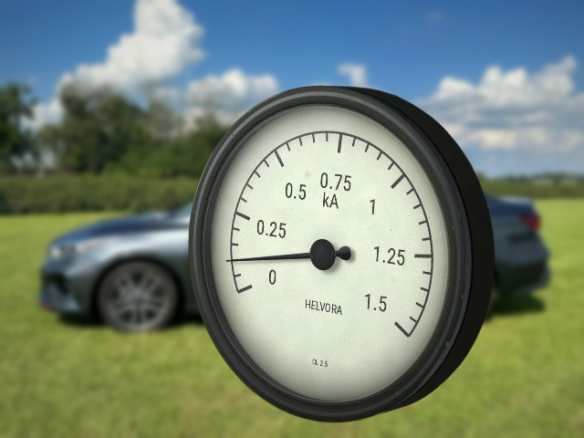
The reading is {"value": 0.1, "unit": "kA"}
